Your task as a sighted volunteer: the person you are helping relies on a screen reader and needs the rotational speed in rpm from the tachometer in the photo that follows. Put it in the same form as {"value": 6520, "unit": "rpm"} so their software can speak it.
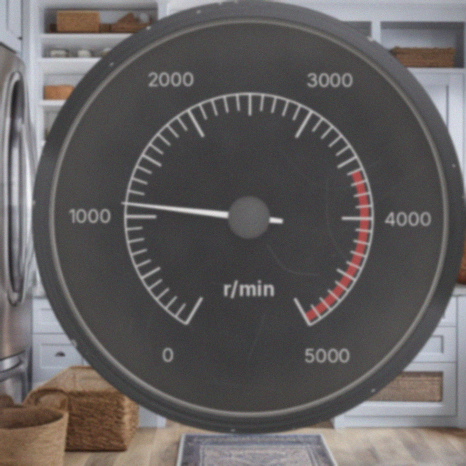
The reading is {"value": 1100, "unit": "rpm"}
